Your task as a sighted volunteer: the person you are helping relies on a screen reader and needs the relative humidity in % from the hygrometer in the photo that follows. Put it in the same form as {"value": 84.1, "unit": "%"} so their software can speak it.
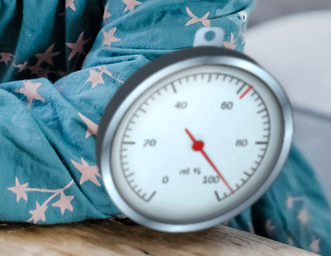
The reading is {"value": 96, "unit": "%"}
